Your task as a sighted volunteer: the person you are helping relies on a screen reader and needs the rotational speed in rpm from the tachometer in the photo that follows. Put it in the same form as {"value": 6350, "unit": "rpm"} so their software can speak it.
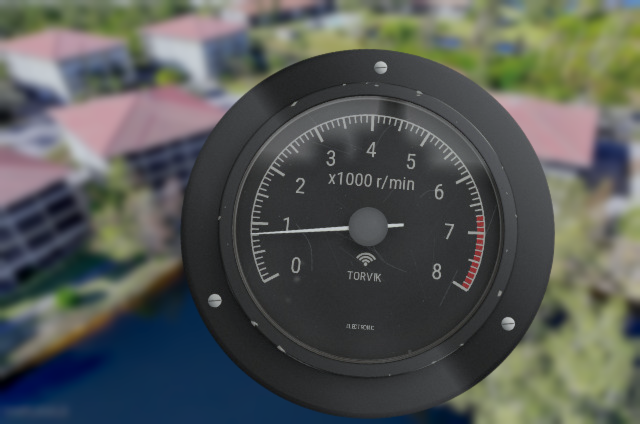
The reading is {"value": 800, "unit": "rpm"}
